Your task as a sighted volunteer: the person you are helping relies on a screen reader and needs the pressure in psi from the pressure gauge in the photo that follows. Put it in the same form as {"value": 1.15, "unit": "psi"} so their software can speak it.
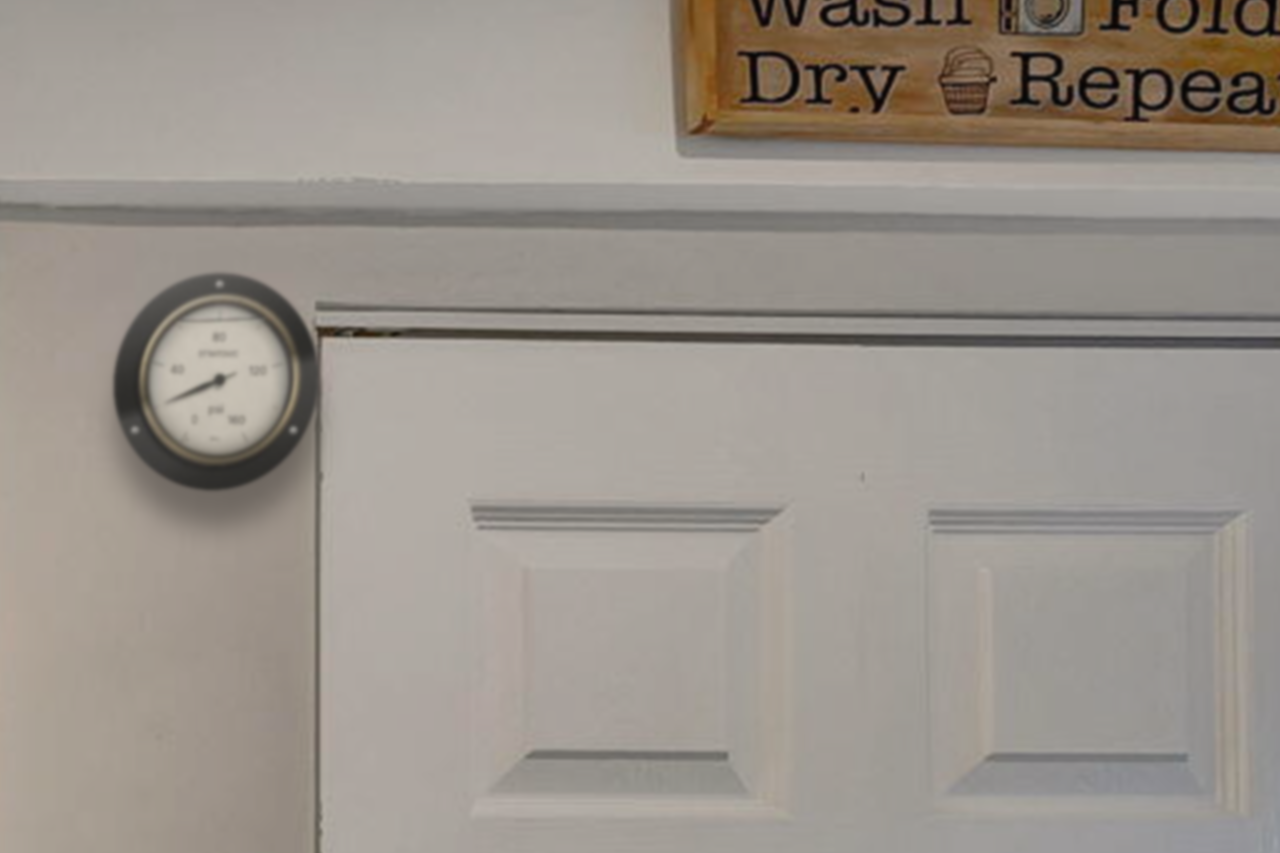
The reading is {"value": 20, "unit": "psi"}
